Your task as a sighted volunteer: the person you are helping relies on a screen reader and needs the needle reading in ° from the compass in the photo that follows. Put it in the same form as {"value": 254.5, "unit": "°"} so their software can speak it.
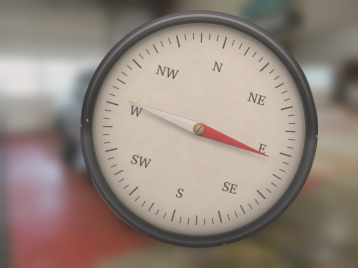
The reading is {"value": 95, "unit": "°"}
